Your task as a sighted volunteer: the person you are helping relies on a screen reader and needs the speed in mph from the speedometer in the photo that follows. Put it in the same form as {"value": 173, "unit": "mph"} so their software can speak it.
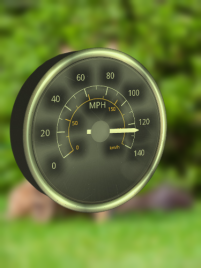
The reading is {"value": 125, "unit": "mph"}
